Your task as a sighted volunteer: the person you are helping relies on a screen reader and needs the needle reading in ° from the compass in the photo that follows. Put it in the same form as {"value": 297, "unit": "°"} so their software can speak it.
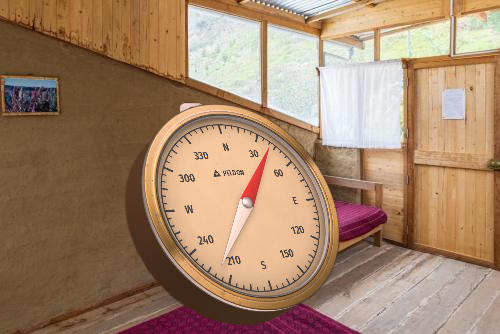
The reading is {"value": 40, "unit": "°"}
